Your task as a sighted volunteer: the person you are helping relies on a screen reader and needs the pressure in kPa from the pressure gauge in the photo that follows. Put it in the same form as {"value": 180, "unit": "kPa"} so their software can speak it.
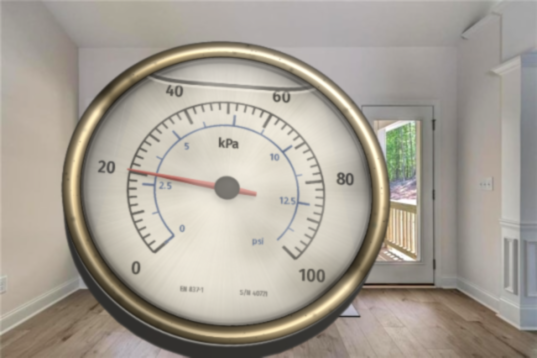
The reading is {"value": 20, "unit": "kPa"}
